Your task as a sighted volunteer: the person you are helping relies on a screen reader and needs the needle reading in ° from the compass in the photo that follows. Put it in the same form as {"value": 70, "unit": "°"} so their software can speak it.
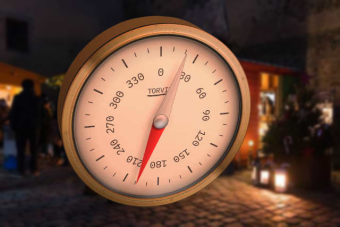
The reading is {"value": 200, "unit": "°"}
